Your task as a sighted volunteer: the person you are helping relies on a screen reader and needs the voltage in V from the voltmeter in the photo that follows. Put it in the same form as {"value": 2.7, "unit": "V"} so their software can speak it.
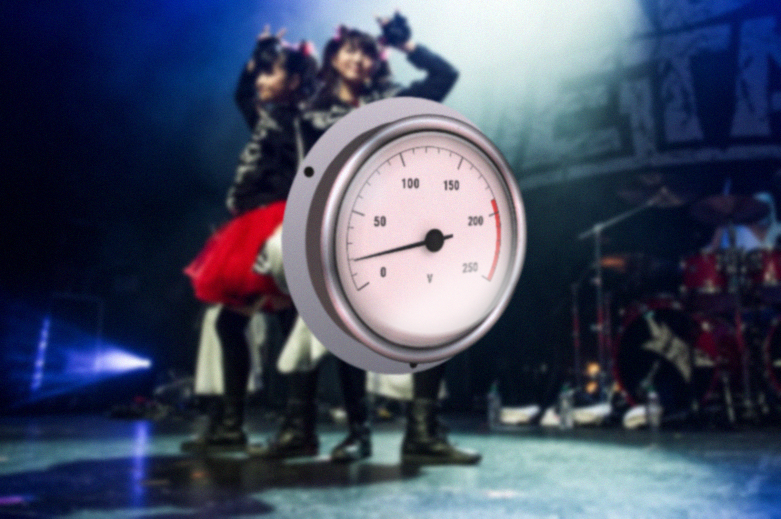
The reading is {"value": 20, "unit": "V"}
